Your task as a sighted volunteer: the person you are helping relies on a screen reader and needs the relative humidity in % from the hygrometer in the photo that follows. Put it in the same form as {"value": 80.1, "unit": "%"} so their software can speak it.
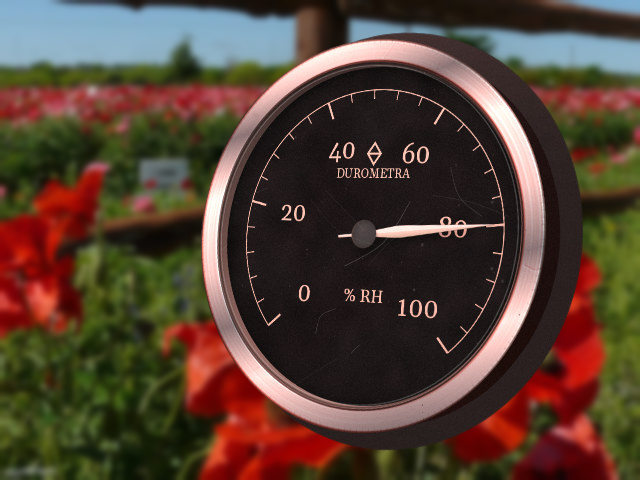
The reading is {"value": 80, "unit": "%"}
